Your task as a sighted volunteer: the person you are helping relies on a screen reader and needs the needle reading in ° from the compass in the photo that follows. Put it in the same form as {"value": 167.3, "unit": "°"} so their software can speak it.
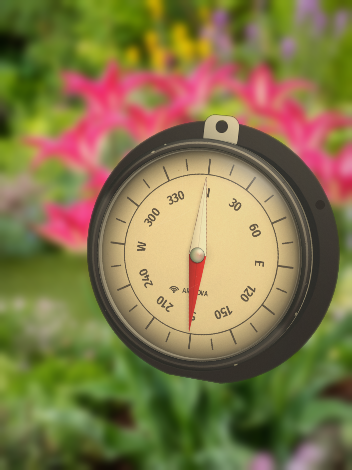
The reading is {"value": 180, "unit": "°"}
